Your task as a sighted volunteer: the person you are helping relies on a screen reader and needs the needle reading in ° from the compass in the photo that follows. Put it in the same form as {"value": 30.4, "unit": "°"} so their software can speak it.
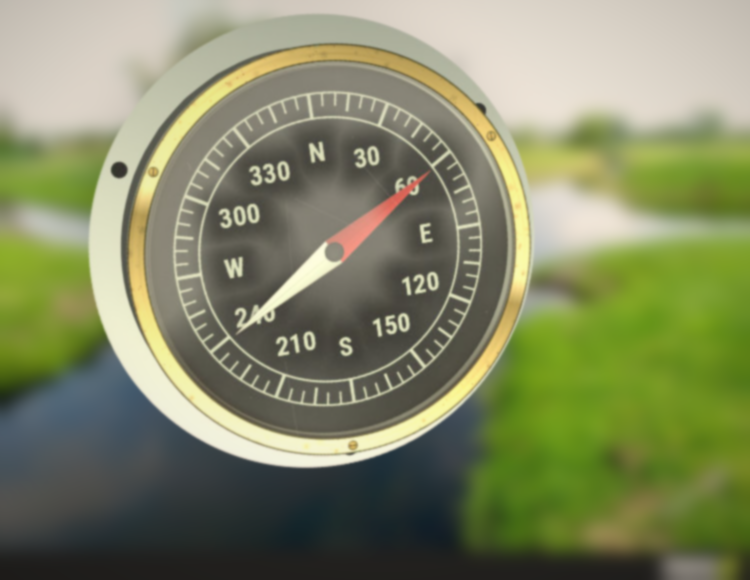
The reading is {"value": 60, "unit": "°"}
